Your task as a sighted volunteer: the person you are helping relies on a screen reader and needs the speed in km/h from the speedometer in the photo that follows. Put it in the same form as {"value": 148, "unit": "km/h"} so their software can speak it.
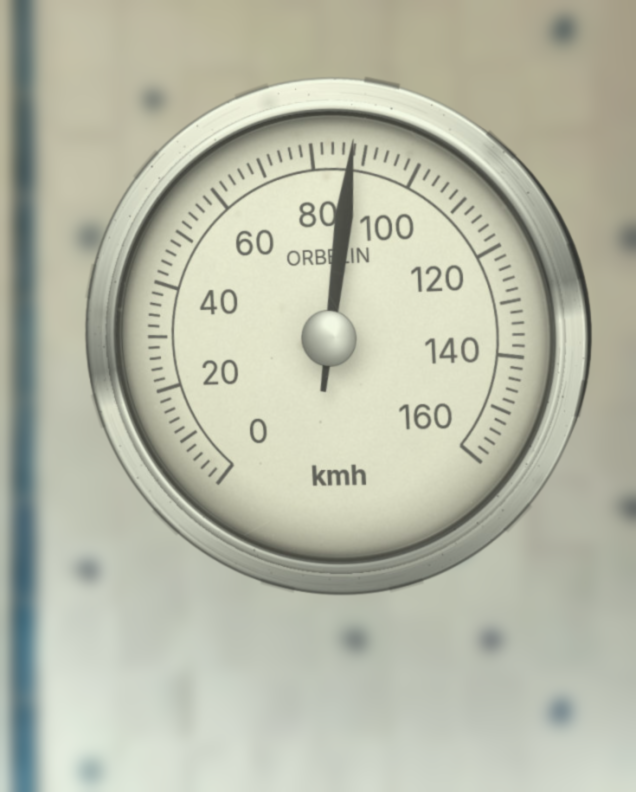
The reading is {"value": 88, "unit": "km/h"}
